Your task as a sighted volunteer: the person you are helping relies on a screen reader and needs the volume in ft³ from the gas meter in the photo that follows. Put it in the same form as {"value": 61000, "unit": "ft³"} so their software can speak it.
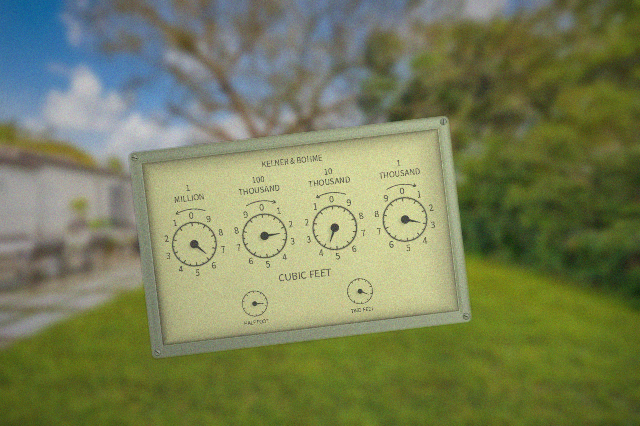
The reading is {"value": 624300, "unit": "ft³"}
